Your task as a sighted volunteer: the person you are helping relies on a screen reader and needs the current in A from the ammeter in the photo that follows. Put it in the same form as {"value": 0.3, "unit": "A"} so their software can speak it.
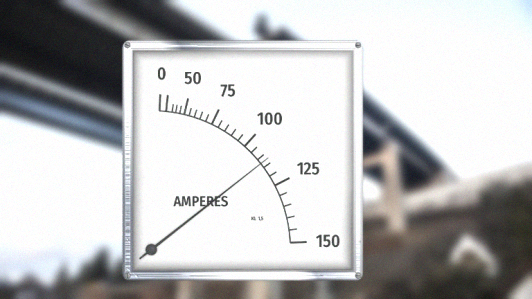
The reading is {"value": 112.5, "unit": "A"}
